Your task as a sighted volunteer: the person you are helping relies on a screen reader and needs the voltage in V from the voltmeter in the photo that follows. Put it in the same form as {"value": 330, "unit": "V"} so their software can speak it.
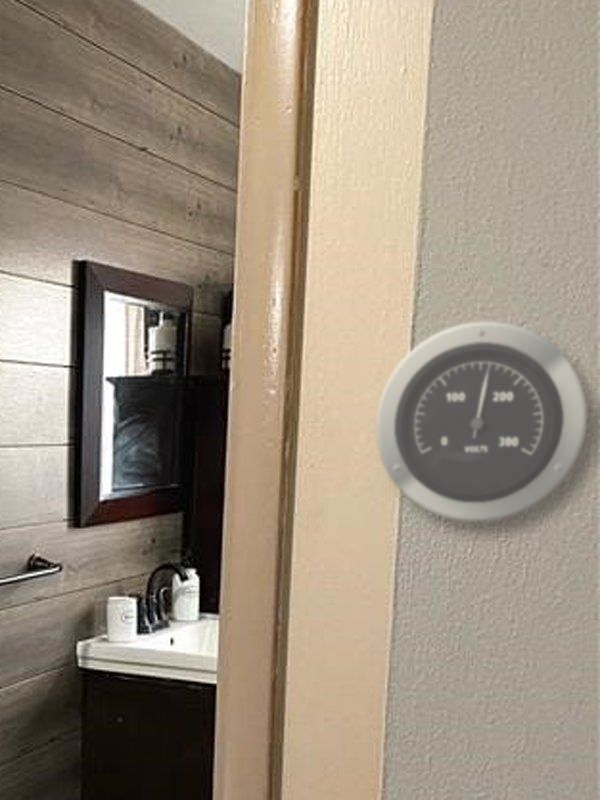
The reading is {"value": 160, "unit": "V"}
